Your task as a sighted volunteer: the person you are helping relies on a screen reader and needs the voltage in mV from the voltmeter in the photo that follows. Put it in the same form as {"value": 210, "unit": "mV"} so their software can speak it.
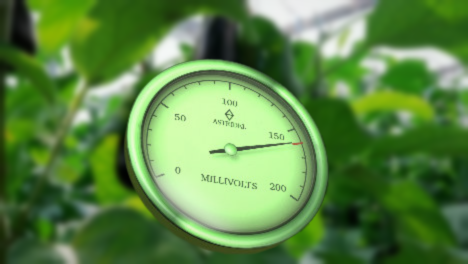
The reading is {"value": 160, "unit": "mV"}
